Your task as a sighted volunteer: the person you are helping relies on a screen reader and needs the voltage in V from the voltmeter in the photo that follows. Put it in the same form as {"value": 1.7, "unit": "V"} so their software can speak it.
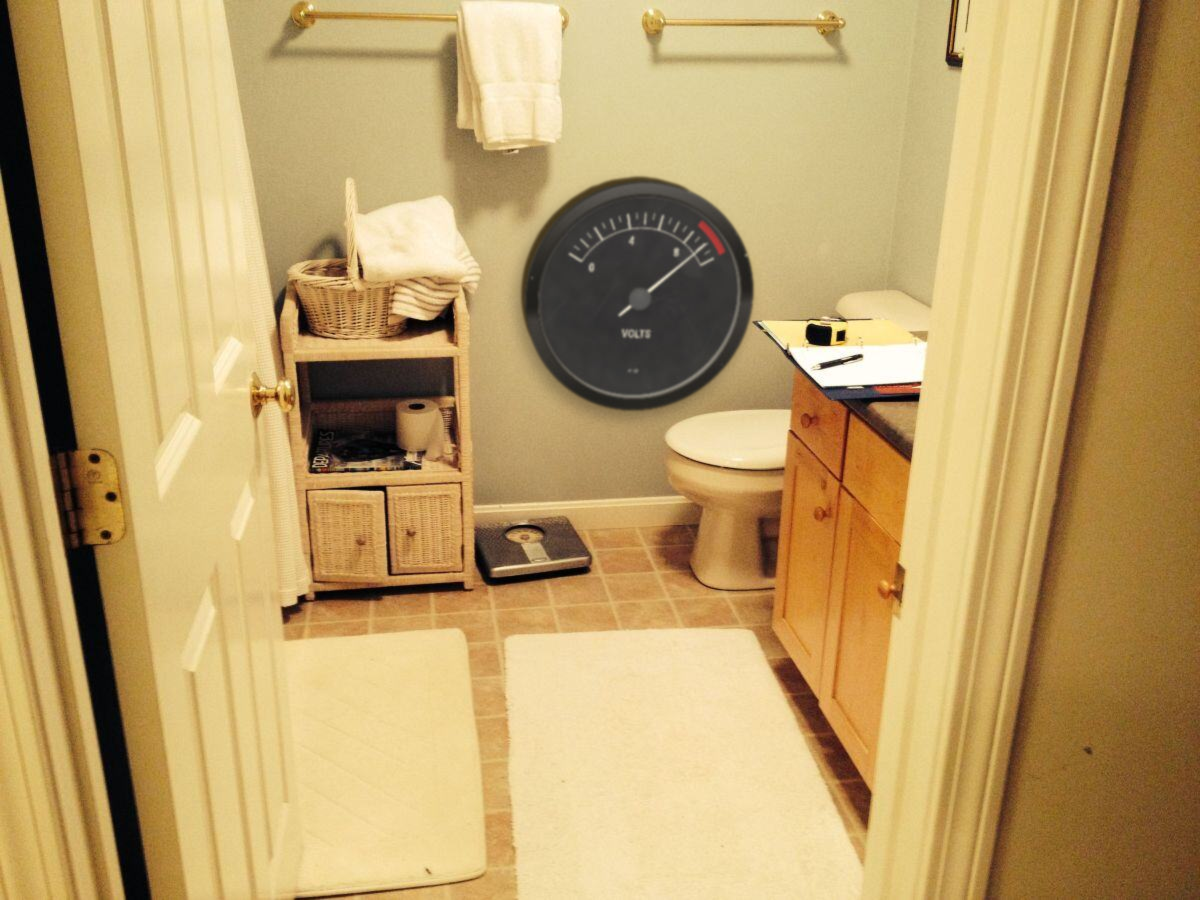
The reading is {"value": 9, "unit": "V"}
